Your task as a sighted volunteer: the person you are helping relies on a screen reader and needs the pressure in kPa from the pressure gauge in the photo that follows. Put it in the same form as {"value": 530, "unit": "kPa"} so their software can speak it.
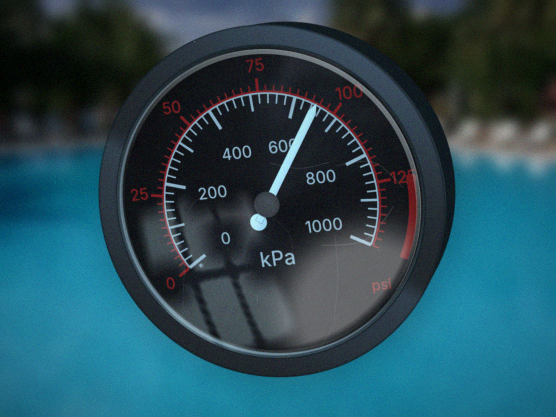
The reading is {"value": 650, "unit": "kPa"}
